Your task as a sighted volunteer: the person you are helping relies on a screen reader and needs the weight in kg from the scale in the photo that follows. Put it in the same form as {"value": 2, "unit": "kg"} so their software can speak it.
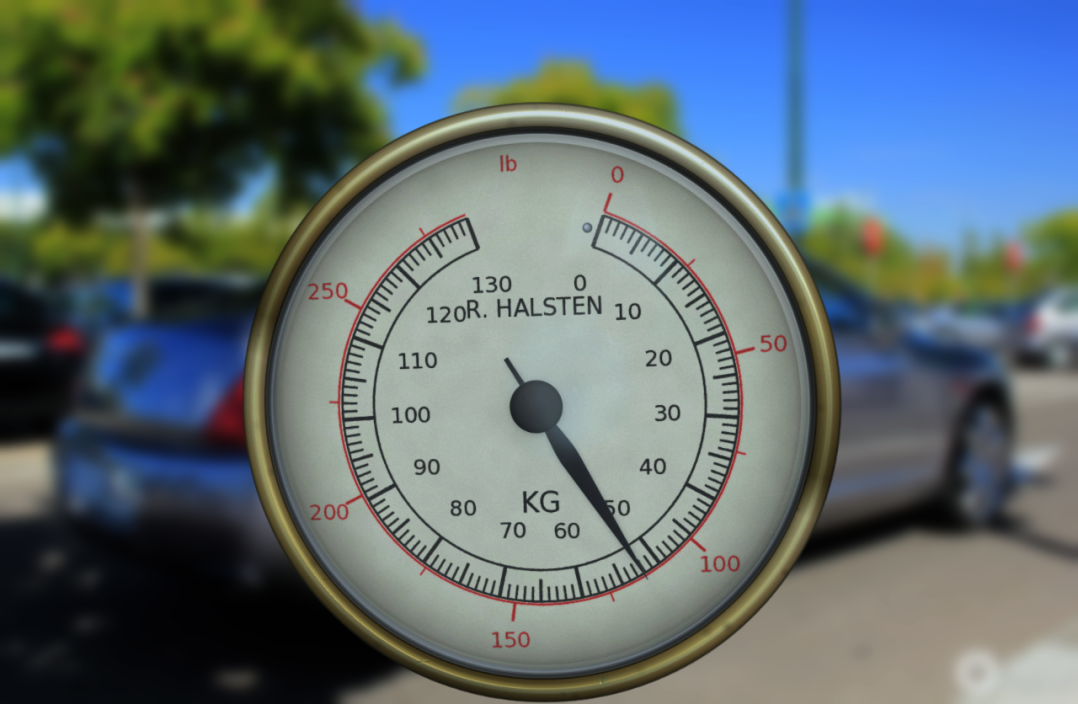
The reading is {"value": 52, "unit": "kg"}
